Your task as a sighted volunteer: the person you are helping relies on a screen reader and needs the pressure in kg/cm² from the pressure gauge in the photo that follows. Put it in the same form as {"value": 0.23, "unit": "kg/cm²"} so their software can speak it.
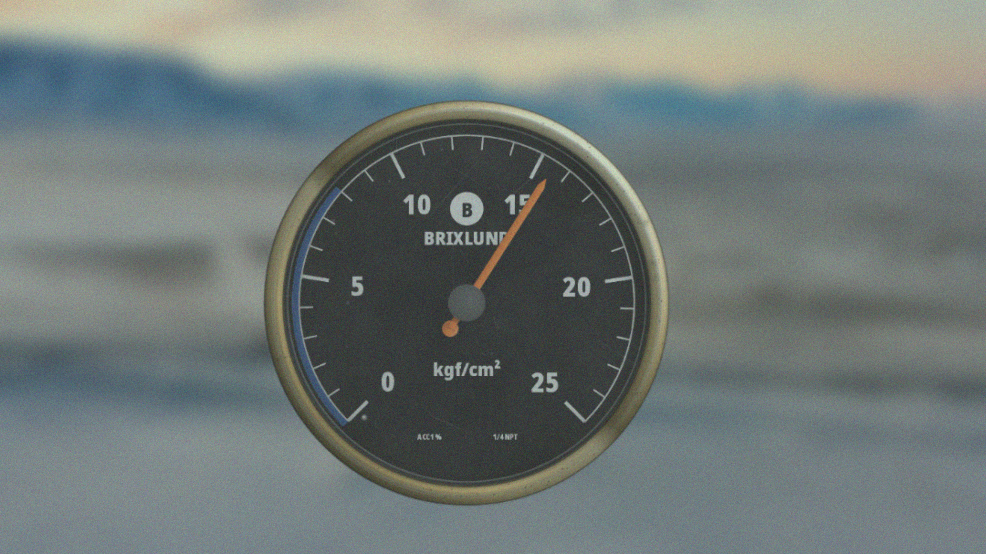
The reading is {"value": 15.5, "unit": "kg/cm²"}
